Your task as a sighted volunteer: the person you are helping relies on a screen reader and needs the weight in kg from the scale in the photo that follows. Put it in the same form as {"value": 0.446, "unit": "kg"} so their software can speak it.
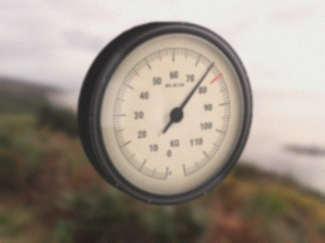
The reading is {"value": 75, "unit": "kg"}
